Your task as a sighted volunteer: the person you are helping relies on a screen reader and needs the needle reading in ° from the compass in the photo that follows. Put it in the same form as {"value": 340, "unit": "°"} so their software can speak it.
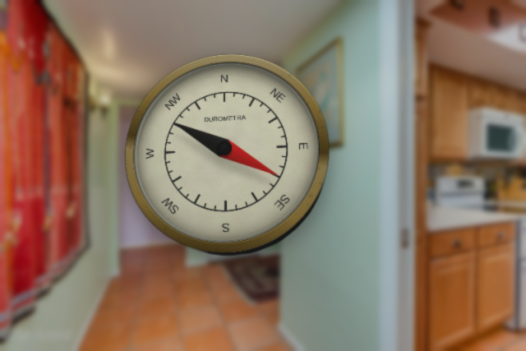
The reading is {"value": 120, "unit": "°"}
